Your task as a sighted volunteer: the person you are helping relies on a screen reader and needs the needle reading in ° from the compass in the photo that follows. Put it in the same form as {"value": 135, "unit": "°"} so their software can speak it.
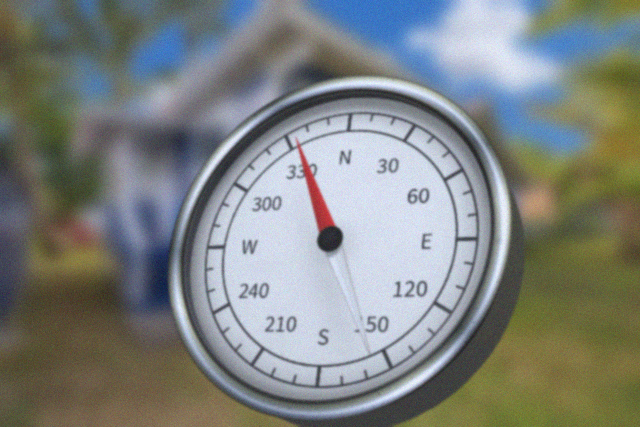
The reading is {"value": 335, "unit": "°"}
